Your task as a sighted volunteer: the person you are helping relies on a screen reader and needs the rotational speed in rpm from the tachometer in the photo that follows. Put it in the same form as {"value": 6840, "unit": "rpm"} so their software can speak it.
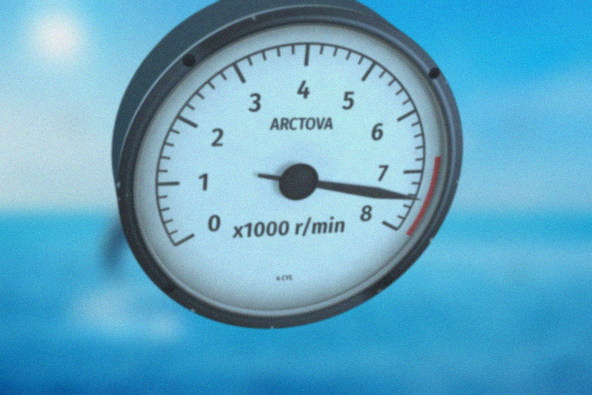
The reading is {"value": 7400, "unit": "rpm"}
